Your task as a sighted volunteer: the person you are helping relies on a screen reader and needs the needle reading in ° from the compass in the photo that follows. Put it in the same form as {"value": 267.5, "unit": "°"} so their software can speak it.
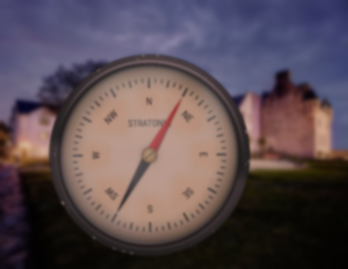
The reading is {"value": 30, "unit": "°"}
